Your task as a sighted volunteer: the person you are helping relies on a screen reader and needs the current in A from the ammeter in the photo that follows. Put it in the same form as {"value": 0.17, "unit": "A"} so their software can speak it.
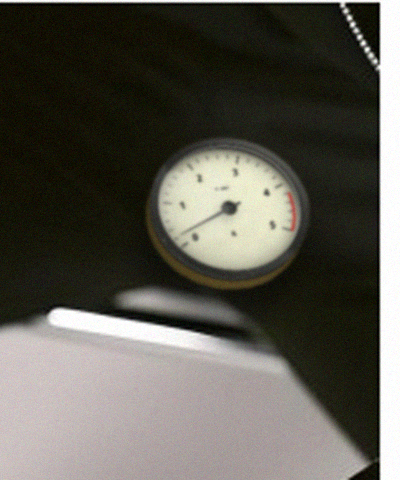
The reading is {"value": 0.2, "unit": "A"}
